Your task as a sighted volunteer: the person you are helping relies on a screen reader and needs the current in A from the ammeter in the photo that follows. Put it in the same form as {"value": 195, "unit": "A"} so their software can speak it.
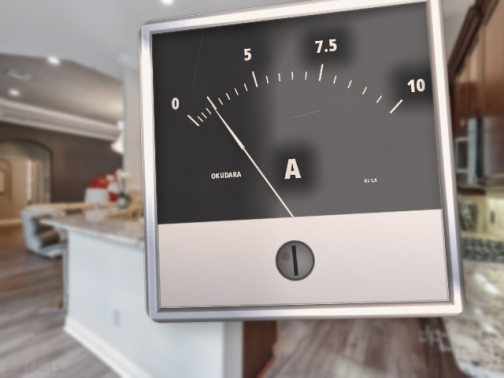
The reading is {"value": 2.5, "unit": "A"}
